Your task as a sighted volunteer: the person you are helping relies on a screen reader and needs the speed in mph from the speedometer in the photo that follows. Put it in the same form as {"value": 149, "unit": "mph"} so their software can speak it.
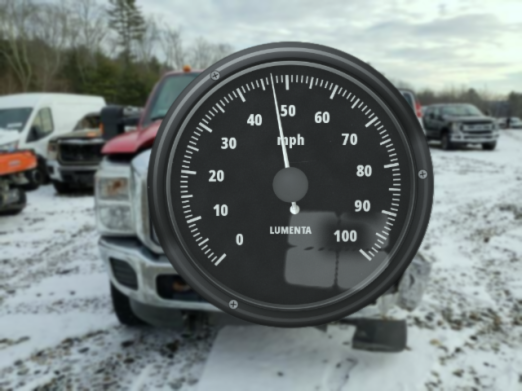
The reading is {"value": 47, "unit": "mph"}
